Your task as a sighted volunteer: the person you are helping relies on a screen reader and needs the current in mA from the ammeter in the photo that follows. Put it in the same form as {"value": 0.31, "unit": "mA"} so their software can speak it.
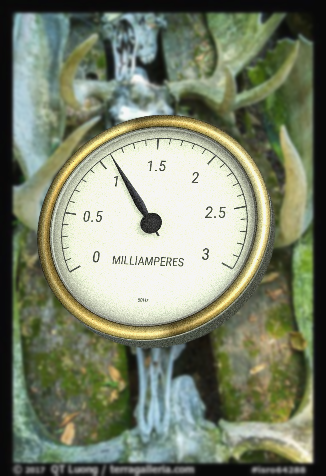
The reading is {"value": 1.1, "unit": "mA"}
